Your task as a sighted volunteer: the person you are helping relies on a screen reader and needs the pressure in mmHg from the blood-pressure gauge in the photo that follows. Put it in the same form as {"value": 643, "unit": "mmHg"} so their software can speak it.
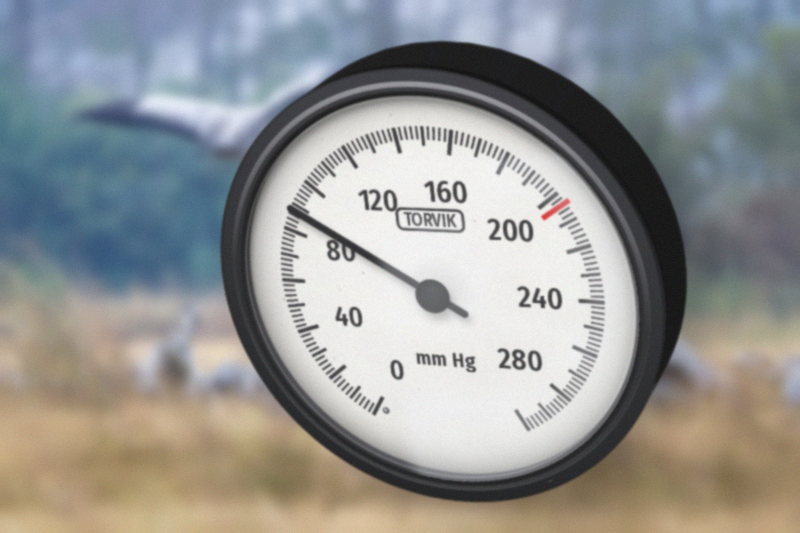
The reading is {"value": 90, "unit": "mmHg"}
